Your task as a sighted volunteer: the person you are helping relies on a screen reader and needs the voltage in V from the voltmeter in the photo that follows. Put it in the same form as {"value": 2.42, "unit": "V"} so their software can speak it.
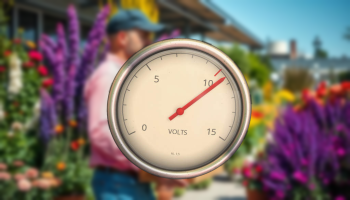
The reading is {"value": 10.5, "unit": "V"}
